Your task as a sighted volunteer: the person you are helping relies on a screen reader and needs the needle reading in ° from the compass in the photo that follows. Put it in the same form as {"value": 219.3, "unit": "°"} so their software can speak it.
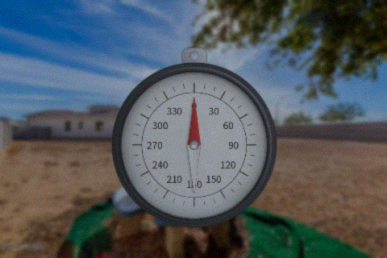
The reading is {"value": 0, "unit": "°"}
